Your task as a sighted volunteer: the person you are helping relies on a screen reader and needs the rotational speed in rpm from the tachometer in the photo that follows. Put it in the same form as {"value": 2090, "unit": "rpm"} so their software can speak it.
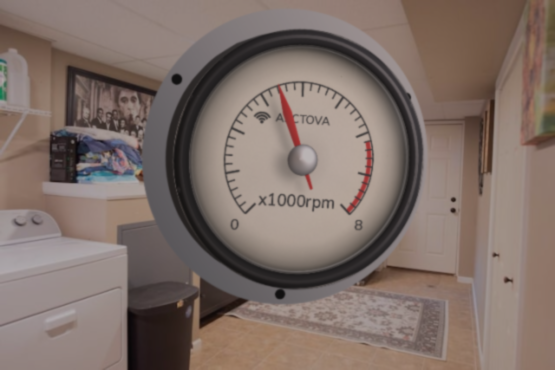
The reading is {"value": 3400, "unit": "rpm"}
